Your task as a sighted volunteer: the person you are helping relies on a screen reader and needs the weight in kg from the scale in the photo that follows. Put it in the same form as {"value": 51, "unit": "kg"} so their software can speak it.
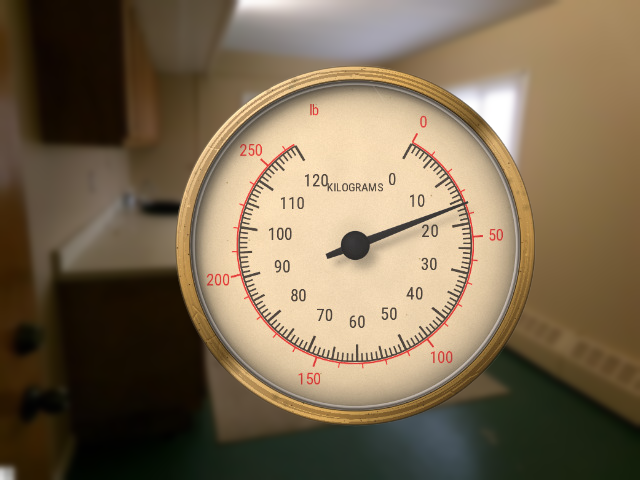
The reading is {"value": 16, "unit": "kg"}
